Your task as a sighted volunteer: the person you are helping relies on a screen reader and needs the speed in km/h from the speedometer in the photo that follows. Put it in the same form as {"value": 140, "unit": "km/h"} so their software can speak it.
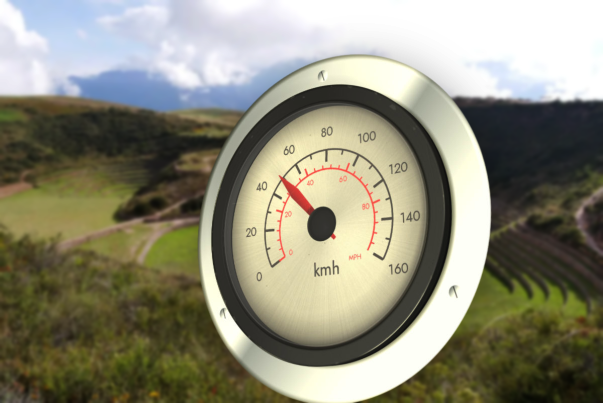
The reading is {"value": 50, "unit": "km/h"}
